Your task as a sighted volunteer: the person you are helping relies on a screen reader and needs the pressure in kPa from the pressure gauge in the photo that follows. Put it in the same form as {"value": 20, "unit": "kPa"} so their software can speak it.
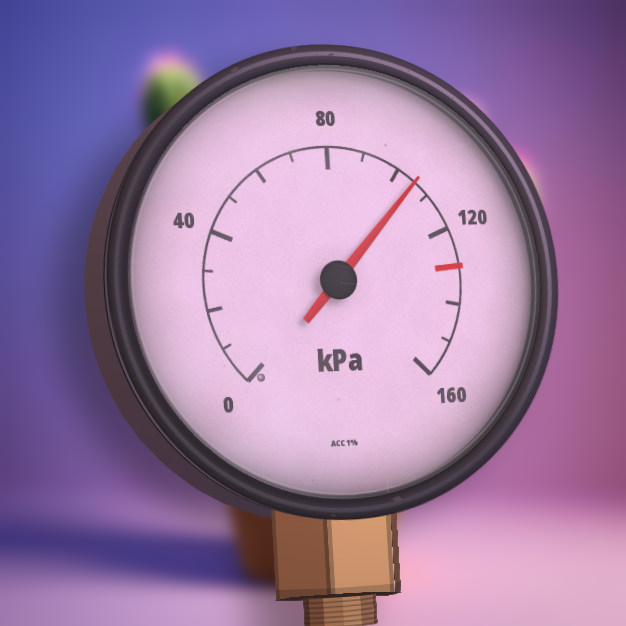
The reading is {"value": 105, "unit": "kPa"}
